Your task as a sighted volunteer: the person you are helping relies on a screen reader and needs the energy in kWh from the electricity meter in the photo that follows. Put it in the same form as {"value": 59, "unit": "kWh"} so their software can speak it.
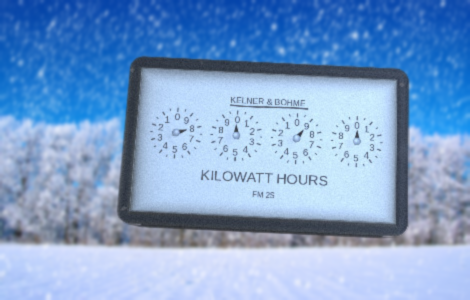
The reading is {"value": 7990, "unit": "kWh"}
